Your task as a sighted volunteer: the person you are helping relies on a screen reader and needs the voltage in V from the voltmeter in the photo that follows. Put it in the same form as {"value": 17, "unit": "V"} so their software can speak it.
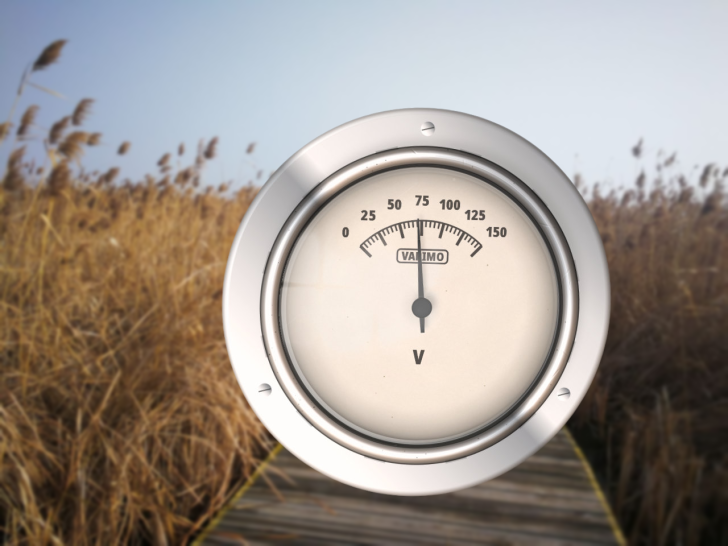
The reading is {"value": 70, "unit": "V"}
